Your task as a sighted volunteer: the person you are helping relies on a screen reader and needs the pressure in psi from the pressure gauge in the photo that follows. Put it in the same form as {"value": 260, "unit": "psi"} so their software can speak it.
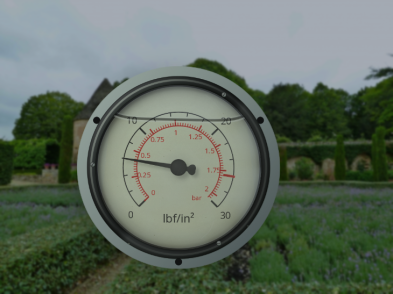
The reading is {"value": 6, "unit": "psi"}
